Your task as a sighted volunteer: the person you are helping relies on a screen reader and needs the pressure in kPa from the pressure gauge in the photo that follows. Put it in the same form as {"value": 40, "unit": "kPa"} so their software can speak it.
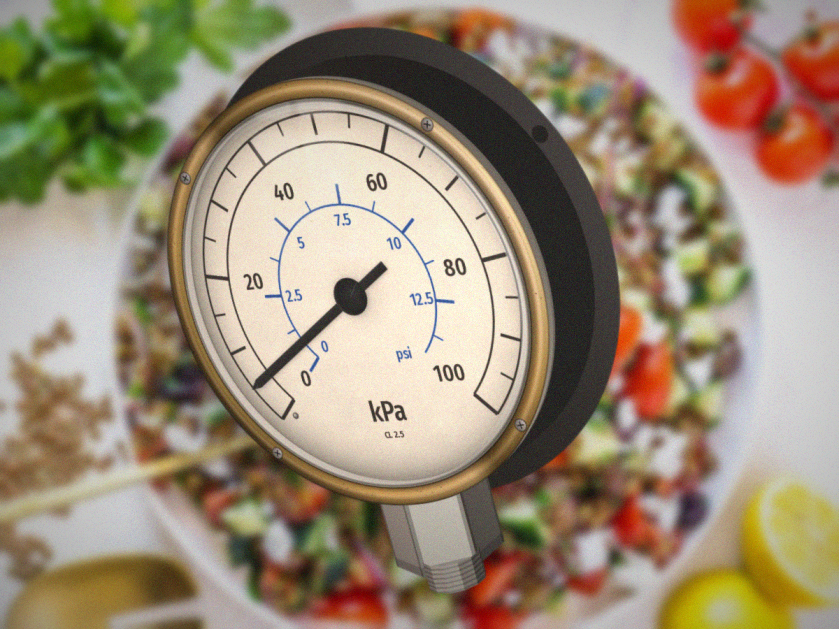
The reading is {"value": 5, "unit": "kPa"}
